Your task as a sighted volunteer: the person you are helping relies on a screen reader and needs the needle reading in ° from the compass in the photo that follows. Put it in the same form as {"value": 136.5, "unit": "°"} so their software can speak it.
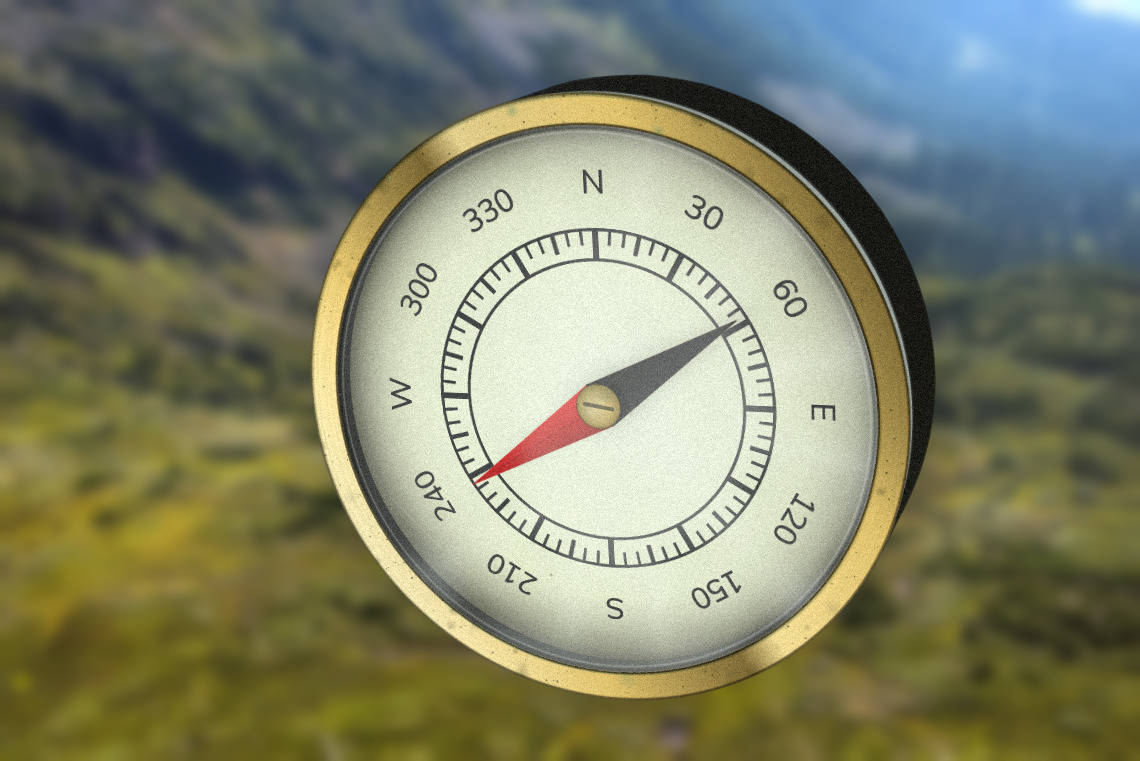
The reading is {"value": 237.5, "unit": "°"}
